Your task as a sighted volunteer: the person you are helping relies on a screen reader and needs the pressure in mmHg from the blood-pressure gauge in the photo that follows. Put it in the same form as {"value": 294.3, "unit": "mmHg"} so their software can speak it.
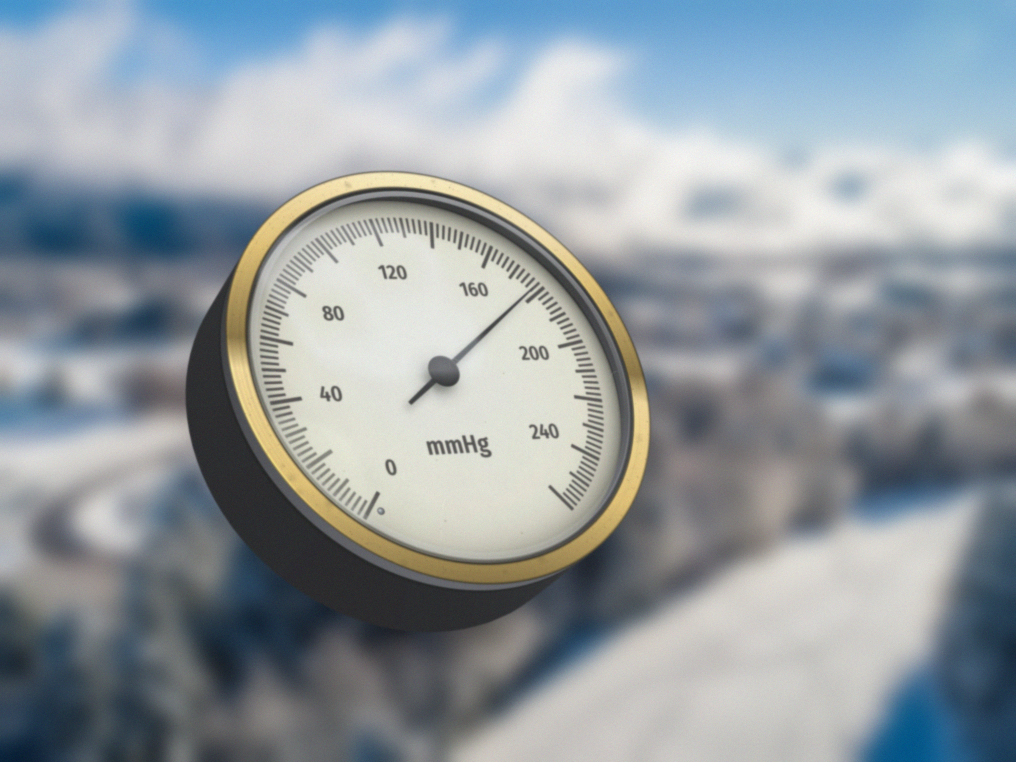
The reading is {"value": 178, "unit": "mmHg"}
